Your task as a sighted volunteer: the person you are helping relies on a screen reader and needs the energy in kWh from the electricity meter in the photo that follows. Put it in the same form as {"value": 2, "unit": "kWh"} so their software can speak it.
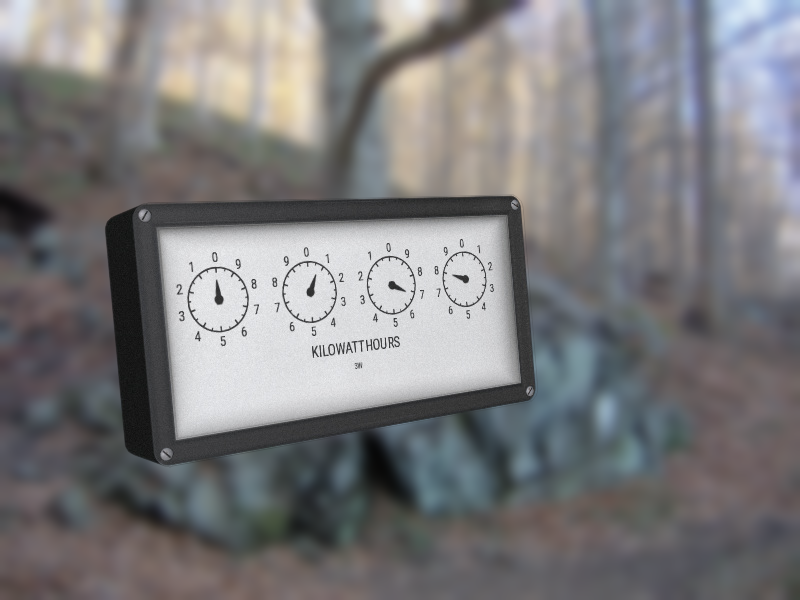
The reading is {"value": 68, "unit": "kWh"}
